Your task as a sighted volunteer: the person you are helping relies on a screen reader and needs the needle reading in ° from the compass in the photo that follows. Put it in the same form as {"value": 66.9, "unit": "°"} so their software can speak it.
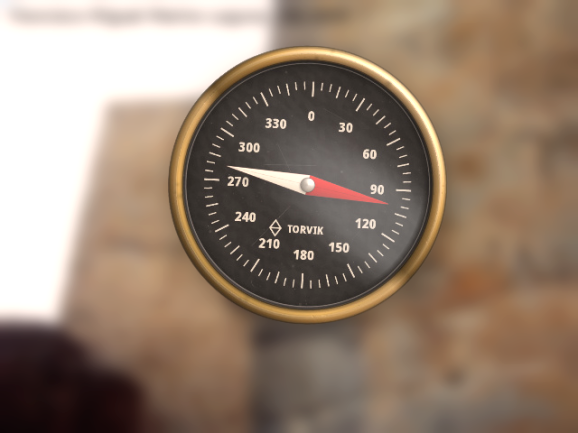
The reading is {"value": 100, "unit": "°"}
